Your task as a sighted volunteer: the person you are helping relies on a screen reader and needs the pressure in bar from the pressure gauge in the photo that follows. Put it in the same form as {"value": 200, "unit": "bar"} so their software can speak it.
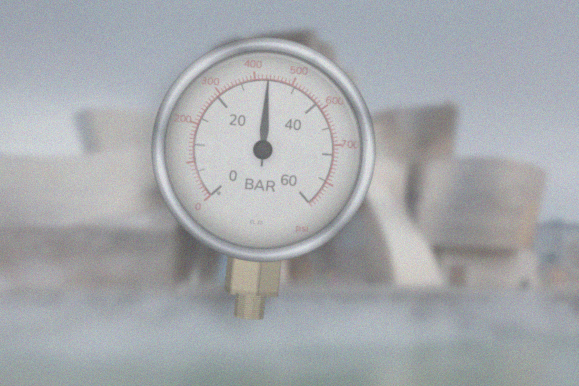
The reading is {"value": 30, "unit": "bar"}
